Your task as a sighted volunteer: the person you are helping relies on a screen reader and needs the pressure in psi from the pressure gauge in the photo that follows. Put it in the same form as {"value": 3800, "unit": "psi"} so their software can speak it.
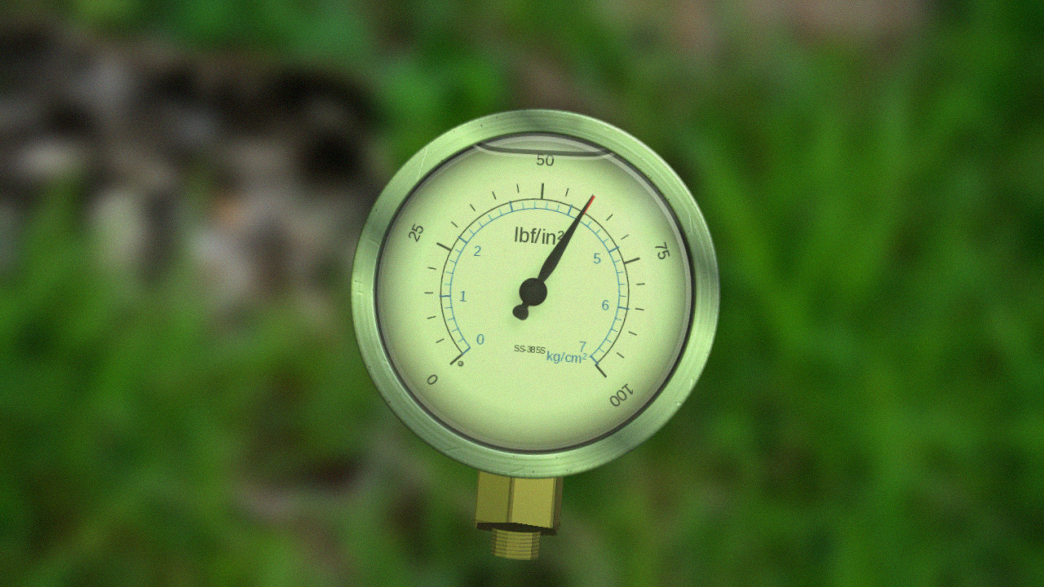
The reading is {"value": 60, "unit": "psi"}
